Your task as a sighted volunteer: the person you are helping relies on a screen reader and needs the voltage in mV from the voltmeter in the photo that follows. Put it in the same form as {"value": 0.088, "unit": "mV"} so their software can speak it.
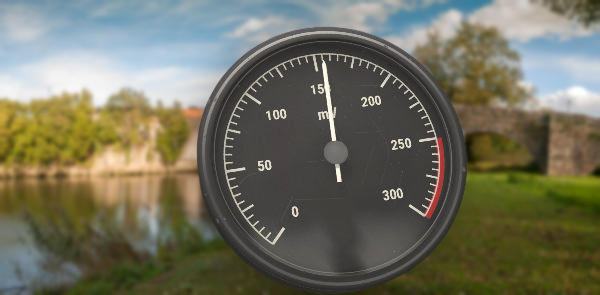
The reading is {"value": 155, "unit": "mV"}
